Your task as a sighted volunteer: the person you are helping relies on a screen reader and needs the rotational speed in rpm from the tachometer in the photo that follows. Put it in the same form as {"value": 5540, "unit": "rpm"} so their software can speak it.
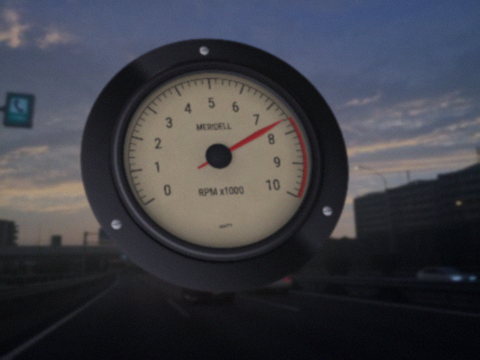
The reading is {"value": 7600, "unit": "rpm"}
